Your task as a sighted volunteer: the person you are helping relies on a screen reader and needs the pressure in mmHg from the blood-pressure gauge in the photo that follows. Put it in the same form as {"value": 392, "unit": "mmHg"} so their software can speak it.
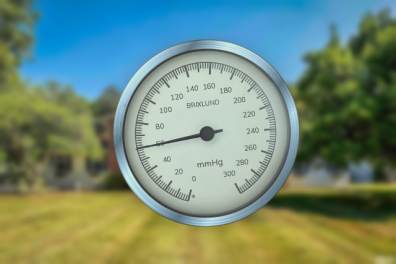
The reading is {"value": 60, "unit": "mmHg"}
